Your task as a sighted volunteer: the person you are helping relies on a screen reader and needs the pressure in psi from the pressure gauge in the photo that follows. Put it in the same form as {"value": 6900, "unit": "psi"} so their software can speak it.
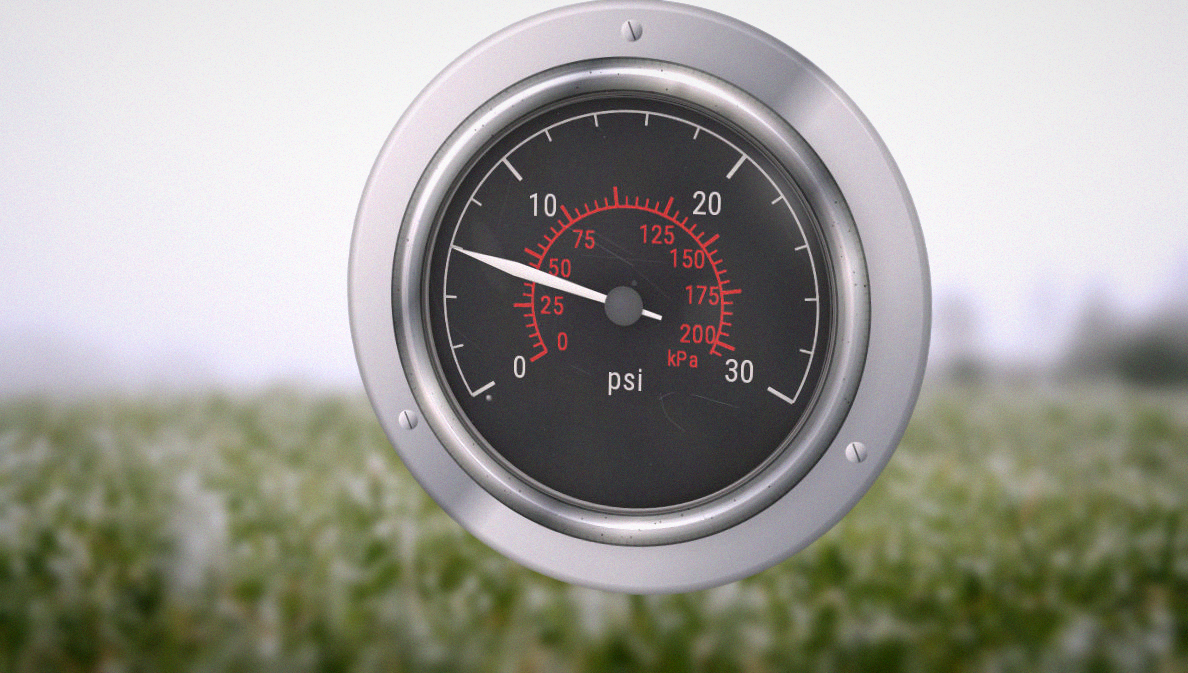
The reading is {"value": 6, "unit": "psi"}
